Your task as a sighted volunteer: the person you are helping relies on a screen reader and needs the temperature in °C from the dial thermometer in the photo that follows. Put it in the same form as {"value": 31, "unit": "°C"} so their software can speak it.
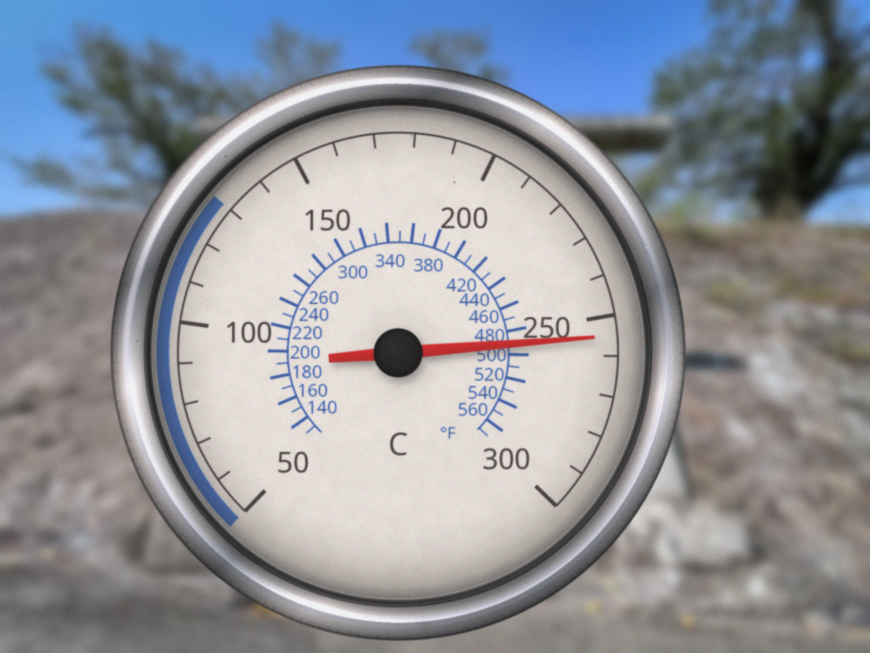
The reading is {"value": 255, "unit": "°C"}
